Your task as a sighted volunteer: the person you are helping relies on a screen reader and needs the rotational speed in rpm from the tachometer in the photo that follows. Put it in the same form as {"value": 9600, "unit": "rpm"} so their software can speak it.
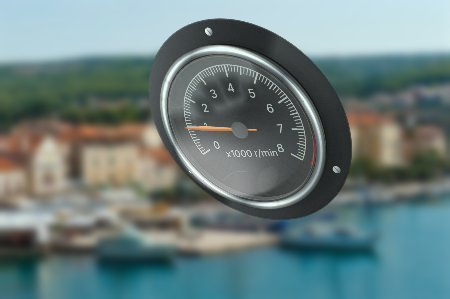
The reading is {"value": 1000, "unit": "rpm"}
